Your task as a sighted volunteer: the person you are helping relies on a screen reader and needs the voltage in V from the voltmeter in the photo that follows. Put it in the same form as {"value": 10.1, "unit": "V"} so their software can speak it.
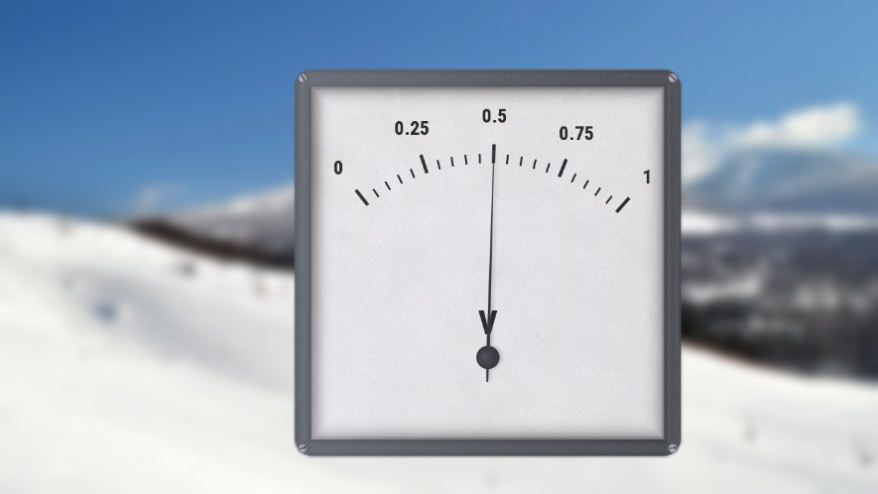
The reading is {"value": 0.5, "unit": "V"}
